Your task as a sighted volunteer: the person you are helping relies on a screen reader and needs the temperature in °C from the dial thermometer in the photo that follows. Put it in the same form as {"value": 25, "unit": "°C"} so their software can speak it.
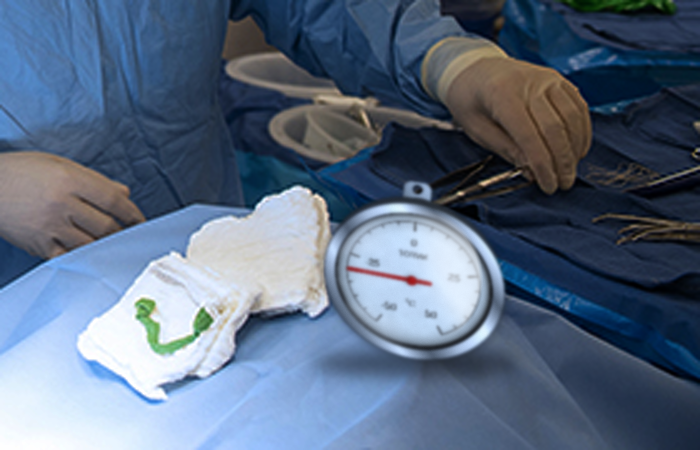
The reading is {"value": -30, "unit": "°C"}
